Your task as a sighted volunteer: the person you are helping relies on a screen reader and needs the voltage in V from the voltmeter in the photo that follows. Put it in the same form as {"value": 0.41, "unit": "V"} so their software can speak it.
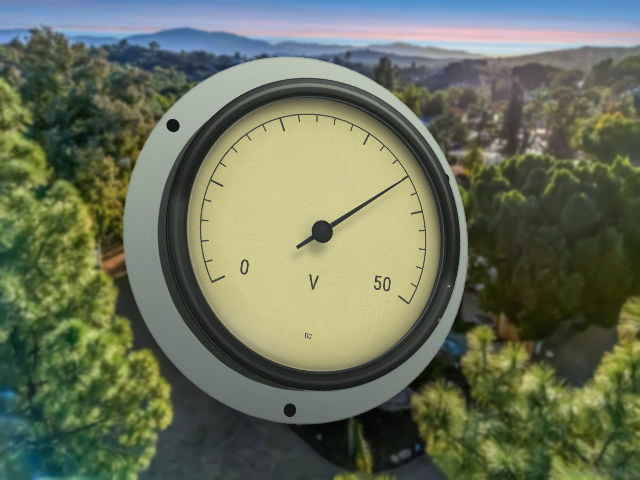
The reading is {"value": 36, "unit": "V"}
